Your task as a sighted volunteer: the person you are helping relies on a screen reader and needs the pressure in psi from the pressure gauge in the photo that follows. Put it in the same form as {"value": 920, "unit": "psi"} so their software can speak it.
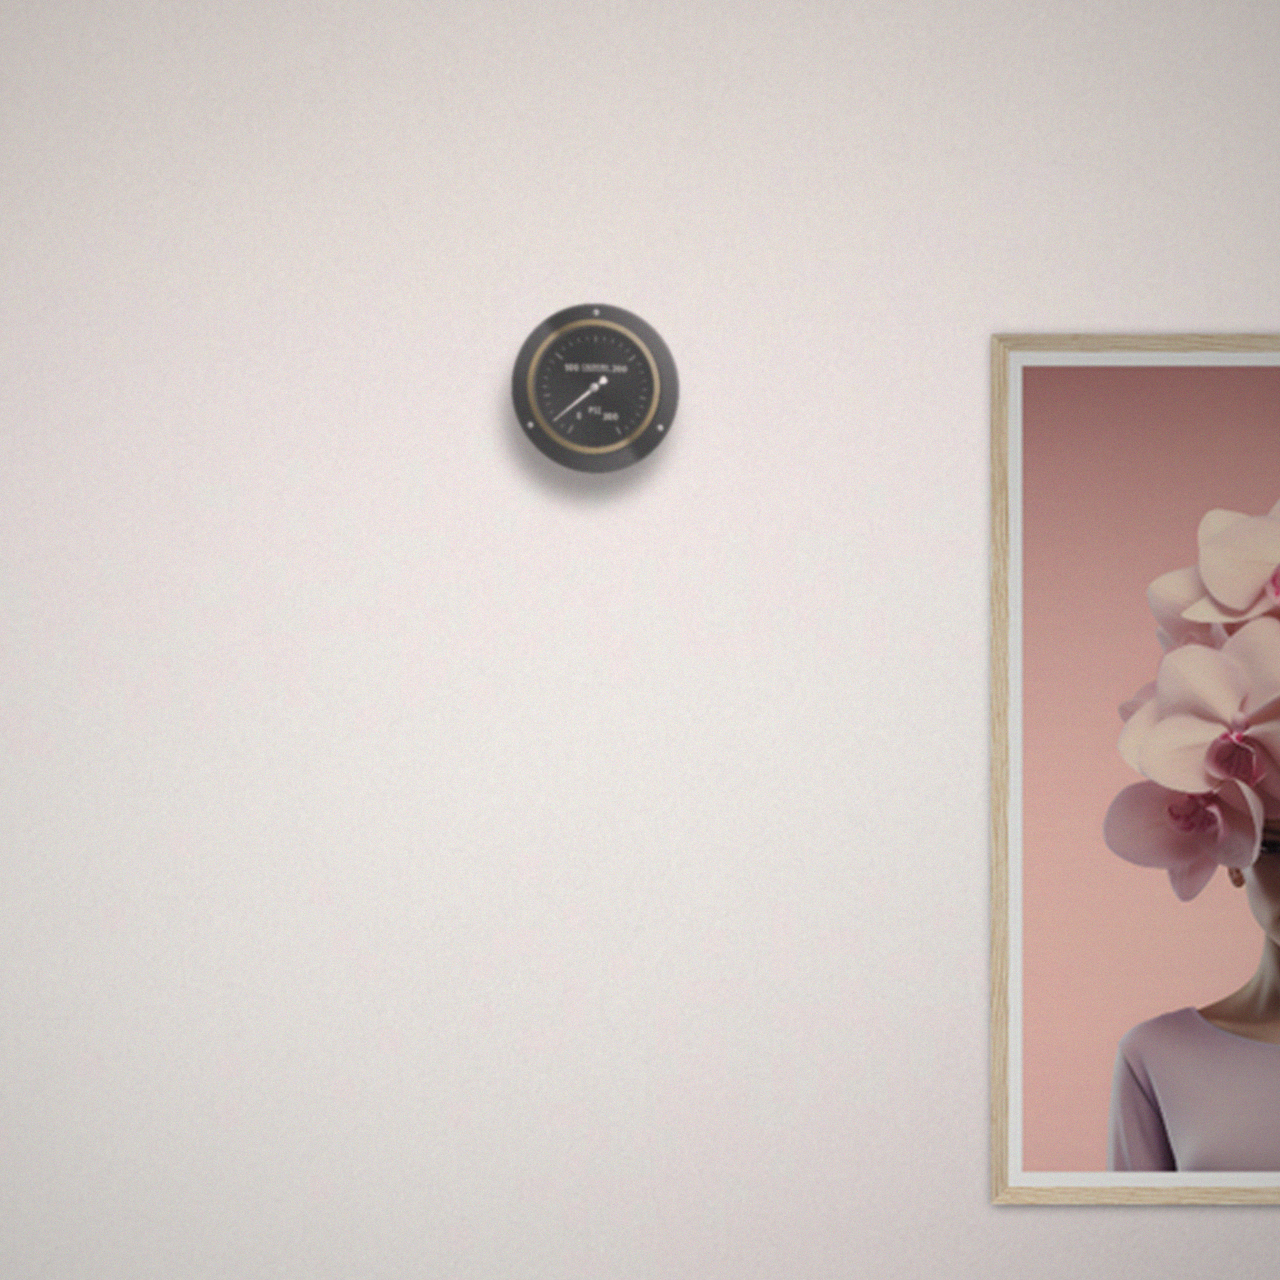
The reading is {"value": 20, "unit": "psi"}
